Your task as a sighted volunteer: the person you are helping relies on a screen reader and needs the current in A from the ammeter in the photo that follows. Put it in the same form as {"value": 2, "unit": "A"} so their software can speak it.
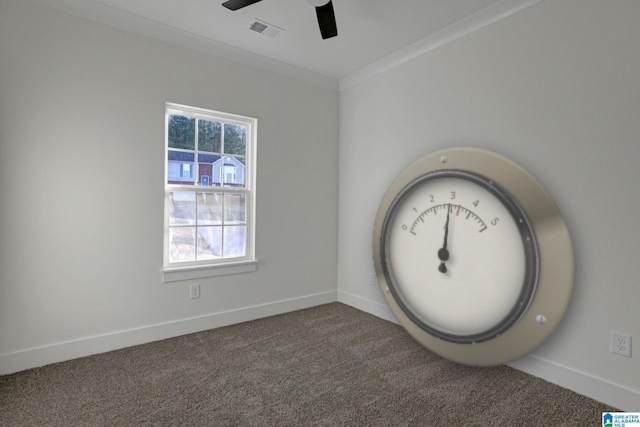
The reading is {"value": 3, "unit": "A"}
